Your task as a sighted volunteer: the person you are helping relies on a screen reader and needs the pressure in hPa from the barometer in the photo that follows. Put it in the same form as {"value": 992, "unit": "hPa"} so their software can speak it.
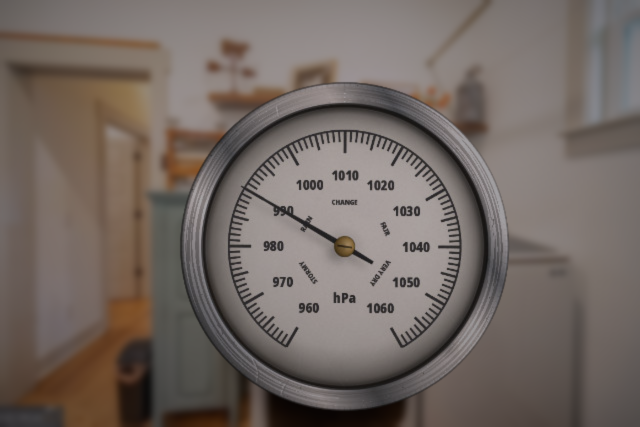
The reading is {"value": 990, "unit": "hPa"}
